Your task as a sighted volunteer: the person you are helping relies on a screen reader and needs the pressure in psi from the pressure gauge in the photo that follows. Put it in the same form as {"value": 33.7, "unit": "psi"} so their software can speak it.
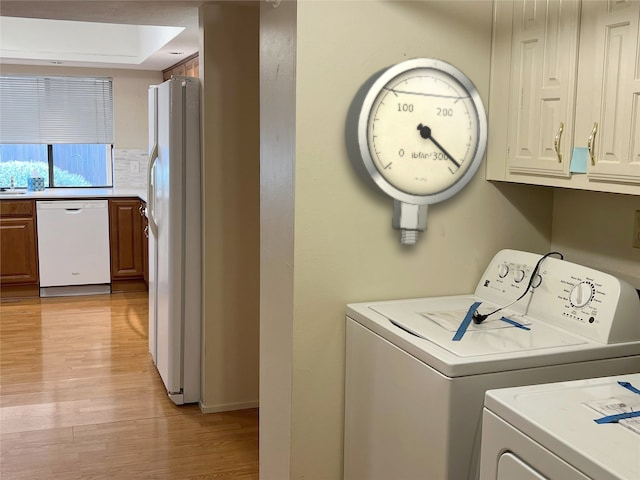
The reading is {"value": 290, "unit": "psi"}
